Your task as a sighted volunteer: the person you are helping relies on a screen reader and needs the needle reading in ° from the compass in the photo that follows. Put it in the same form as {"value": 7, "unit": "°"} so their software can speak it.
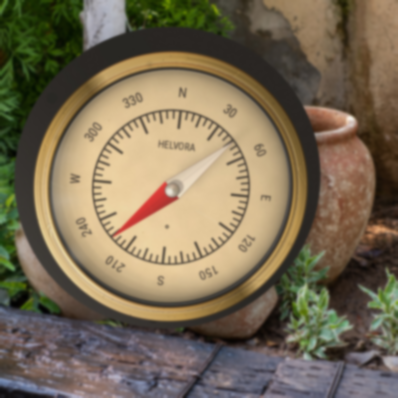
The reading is {"value": 225, "unit": "°"}
